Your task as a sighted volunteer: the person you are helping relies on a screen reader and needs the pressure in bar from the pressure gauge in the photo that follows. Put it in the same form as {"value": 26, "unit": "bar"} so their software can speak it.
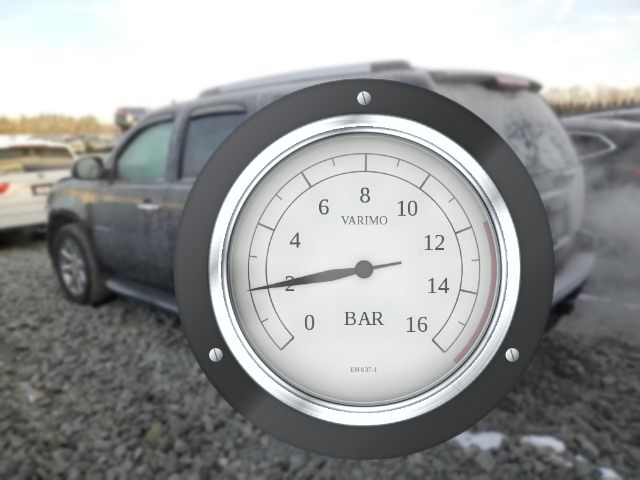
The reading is {"value": 2, "unit": "bar"}
